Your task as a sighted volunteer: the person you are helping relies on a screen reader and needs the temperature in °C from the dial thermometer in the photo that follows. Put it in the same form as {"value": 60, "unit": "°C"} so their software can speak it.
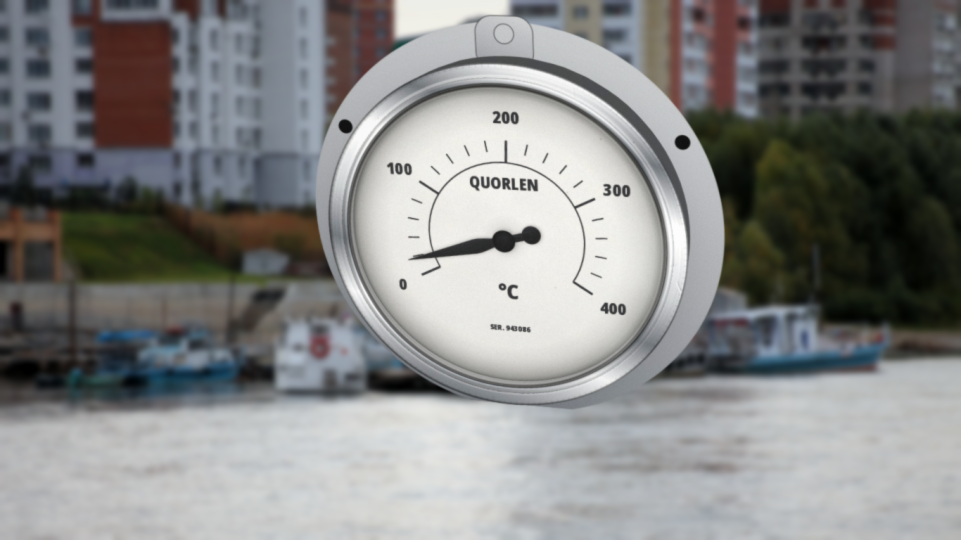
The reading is {"value": 20, "unit": "°C"}
